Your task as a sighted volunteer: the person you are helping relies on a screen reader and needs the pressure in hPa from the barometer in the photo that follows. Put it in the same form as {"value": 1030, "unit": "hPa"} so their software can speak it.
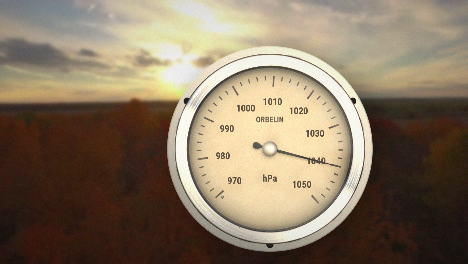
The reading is {"value": 1040, "unit": "hPa"}
